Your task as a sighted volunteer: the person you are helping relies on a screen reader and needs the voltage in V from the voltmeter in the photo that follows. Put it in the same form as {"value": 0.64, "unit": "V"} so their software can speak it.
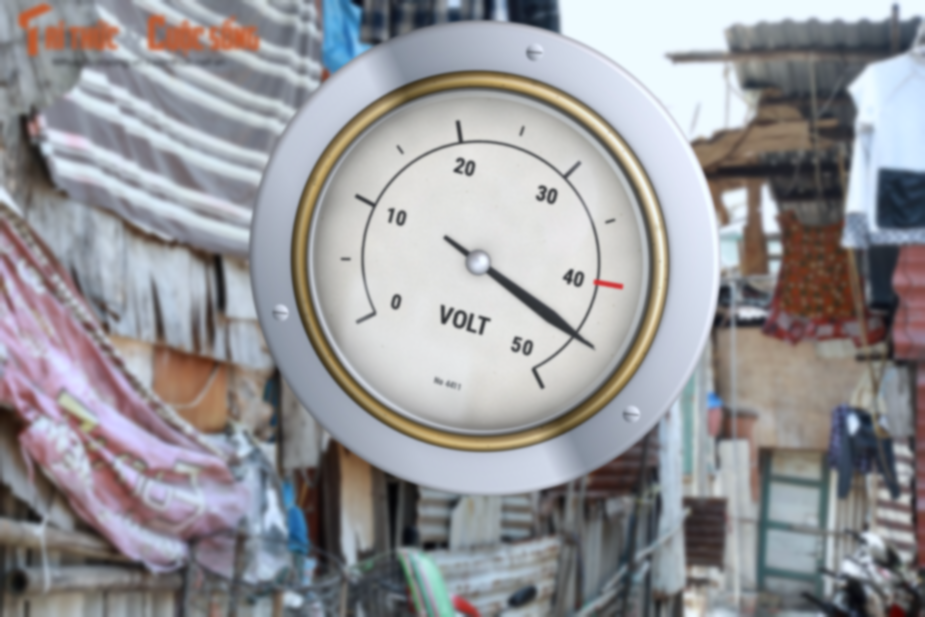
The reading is {"value": 45, "unit": "V"}
